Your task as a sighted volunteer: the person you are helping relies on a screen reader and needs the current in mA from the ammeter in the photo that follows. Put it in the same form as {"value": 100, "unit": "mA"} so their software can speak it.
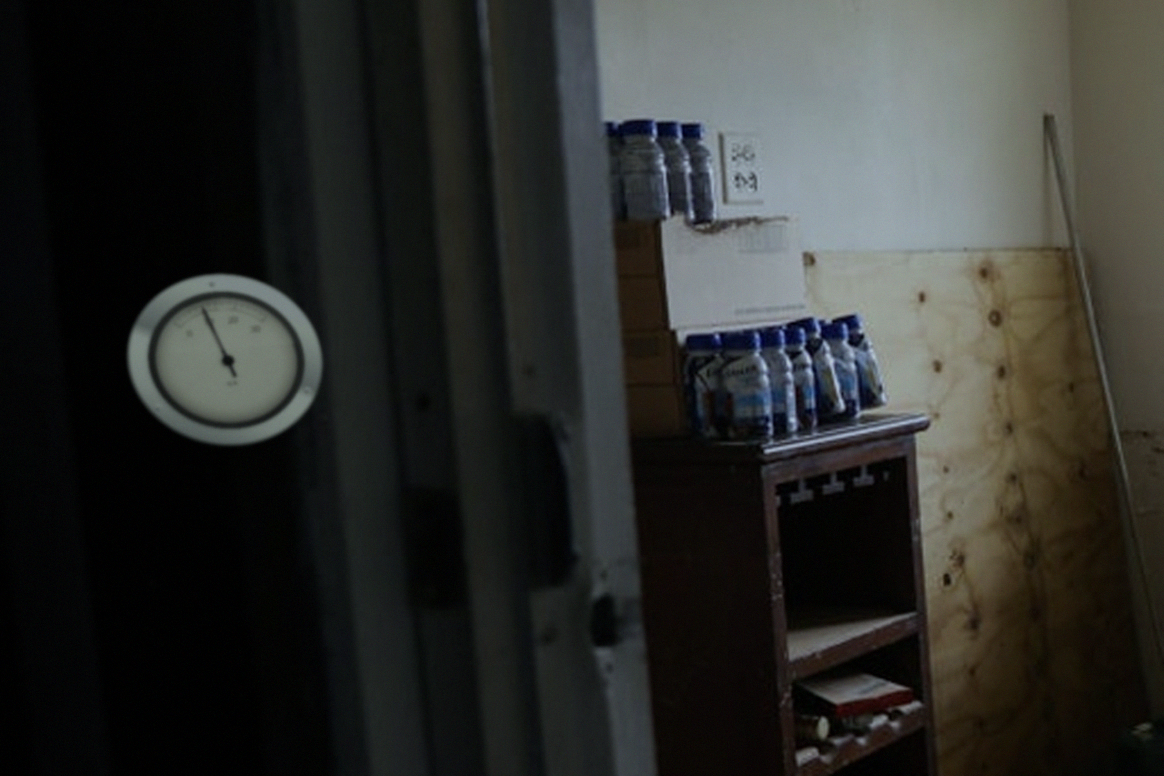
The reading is {"value": 10, "unit": "mA"}
